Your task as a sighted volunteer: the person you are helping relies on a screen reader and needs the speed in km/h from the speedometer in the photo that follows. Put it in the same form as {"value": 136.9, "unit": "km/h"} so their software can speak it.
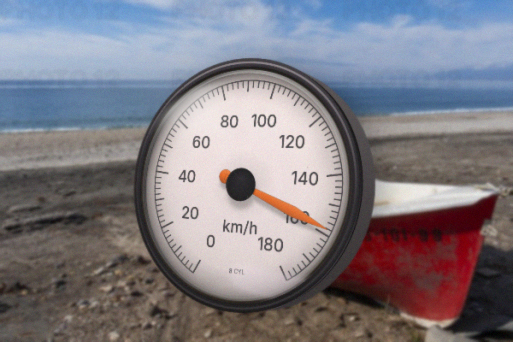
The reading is {"value": 158, "unit": "km/h"}
